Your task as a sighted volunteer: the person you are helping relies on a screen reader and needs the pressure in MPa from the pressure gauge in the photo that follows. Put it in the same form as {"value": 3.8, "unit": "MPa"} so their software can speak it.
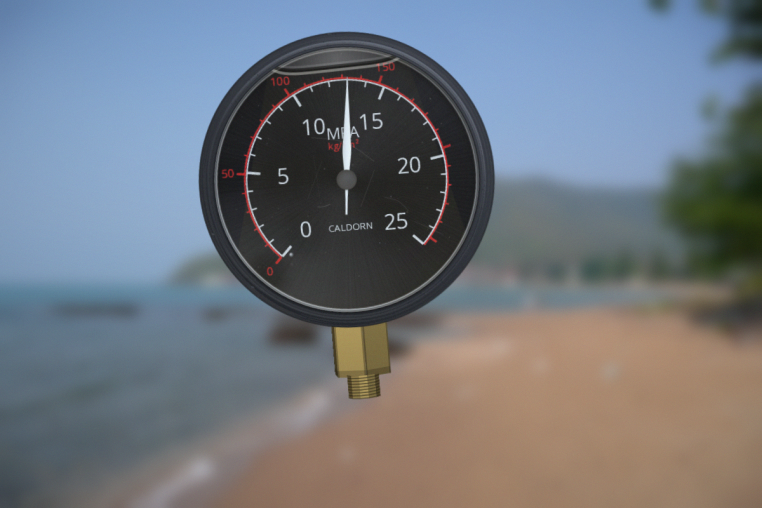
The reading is {"value": 13, "unit": "MPa"}
